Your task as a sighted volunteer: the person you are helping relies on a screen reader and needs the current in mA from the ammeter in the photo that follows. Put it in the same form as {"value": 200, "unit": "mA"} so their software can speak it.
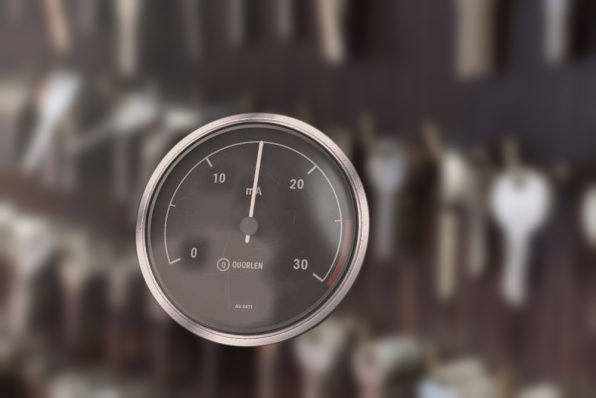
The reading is {"value": 15, "unit": "mA"}
